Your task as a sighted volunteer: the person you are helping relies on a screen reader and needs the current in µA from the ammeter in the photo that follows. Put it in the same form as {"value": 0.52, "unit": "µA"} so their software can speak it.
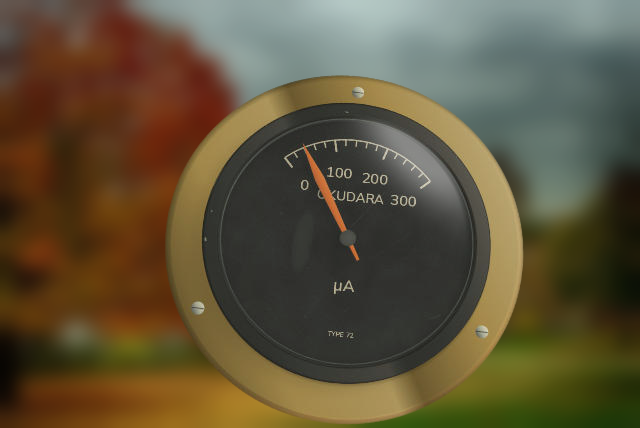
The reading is {"value": 40, "unit": "µA"}
